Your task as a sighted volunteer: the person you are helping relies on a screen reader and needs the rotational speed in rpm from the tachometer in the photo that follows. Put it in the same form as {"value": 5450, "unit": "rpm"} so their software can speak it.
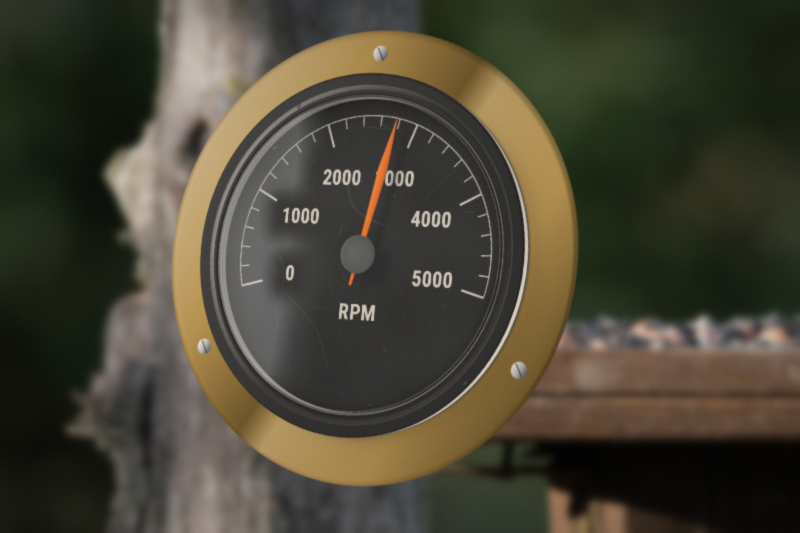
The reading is {"value": 2800, "unit": "rpm"}
